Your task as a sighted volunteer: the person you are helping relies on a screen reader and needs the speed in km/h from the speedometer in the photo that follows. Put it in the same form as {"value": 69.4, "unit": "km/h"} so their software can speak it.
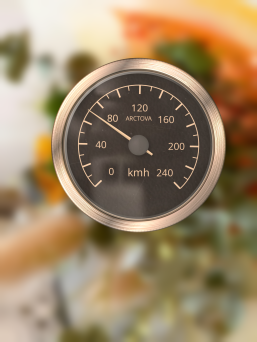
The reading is {"value": 70, "unit": "km/h"}
